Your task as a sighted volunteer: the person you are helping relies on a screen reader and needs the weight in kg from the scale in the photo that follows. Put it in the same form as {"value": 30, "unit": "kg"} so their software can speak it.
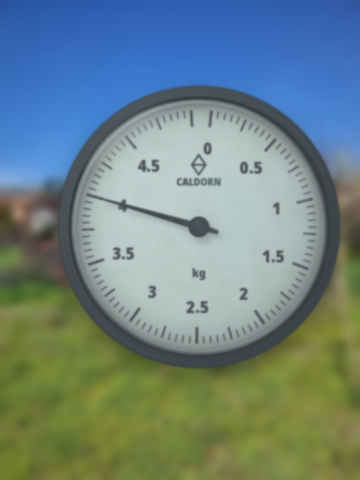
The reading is {"value": 4, "unit": "kg"}
